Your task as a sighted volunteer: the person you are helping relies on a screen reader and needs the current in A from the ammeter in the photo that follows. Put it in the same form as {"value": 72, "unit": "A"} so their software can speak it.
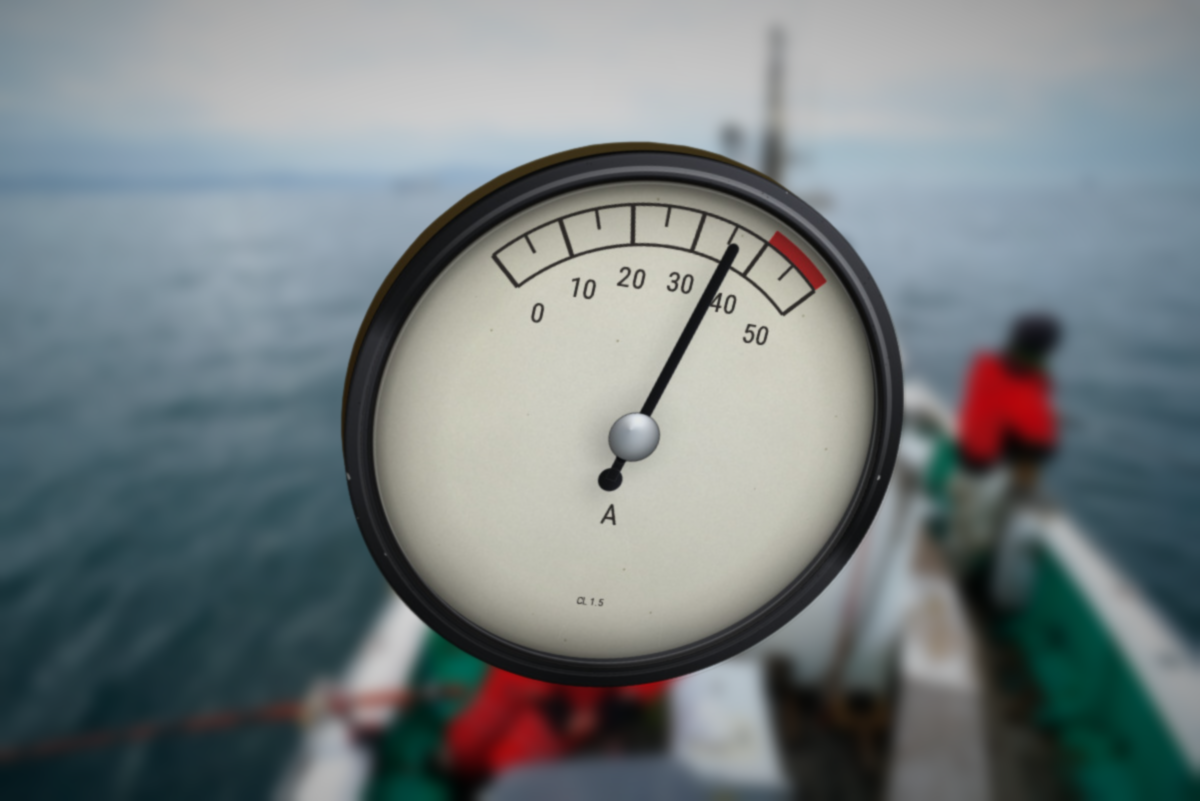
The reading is {"value": 35, "unit": "A"}
